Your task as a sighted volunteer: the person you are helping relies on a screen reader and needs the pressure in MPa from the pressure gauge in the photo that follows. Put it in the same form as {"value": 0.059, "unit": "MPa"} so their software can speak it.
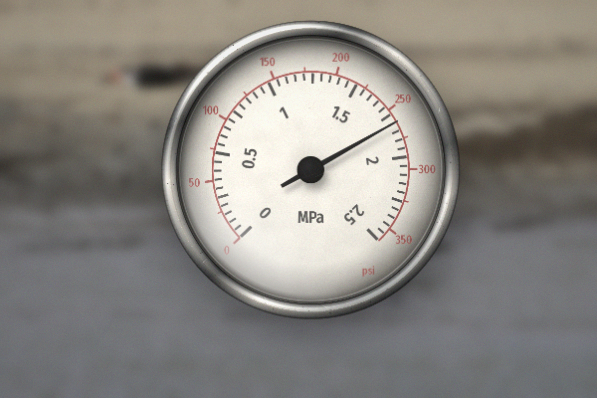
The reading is {"value": 1.8, "unit": "MPa"}
